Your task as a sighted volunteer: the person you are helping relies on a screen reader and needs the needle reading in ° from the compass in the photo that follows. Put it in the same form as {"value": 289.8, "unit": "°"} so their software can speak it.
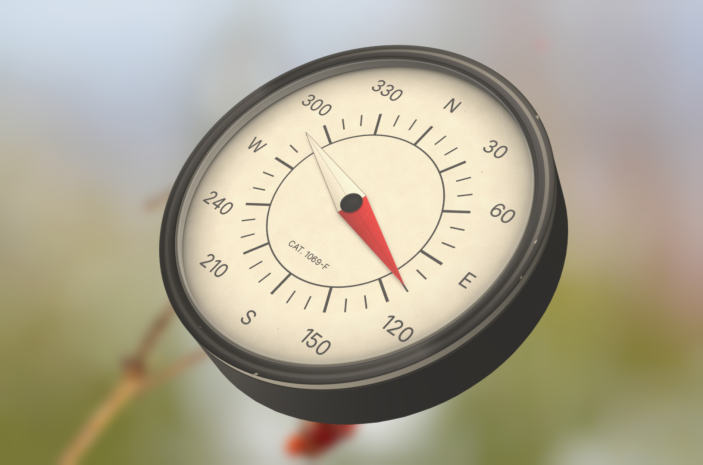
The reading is {"value": 110, "unit": "°"}
